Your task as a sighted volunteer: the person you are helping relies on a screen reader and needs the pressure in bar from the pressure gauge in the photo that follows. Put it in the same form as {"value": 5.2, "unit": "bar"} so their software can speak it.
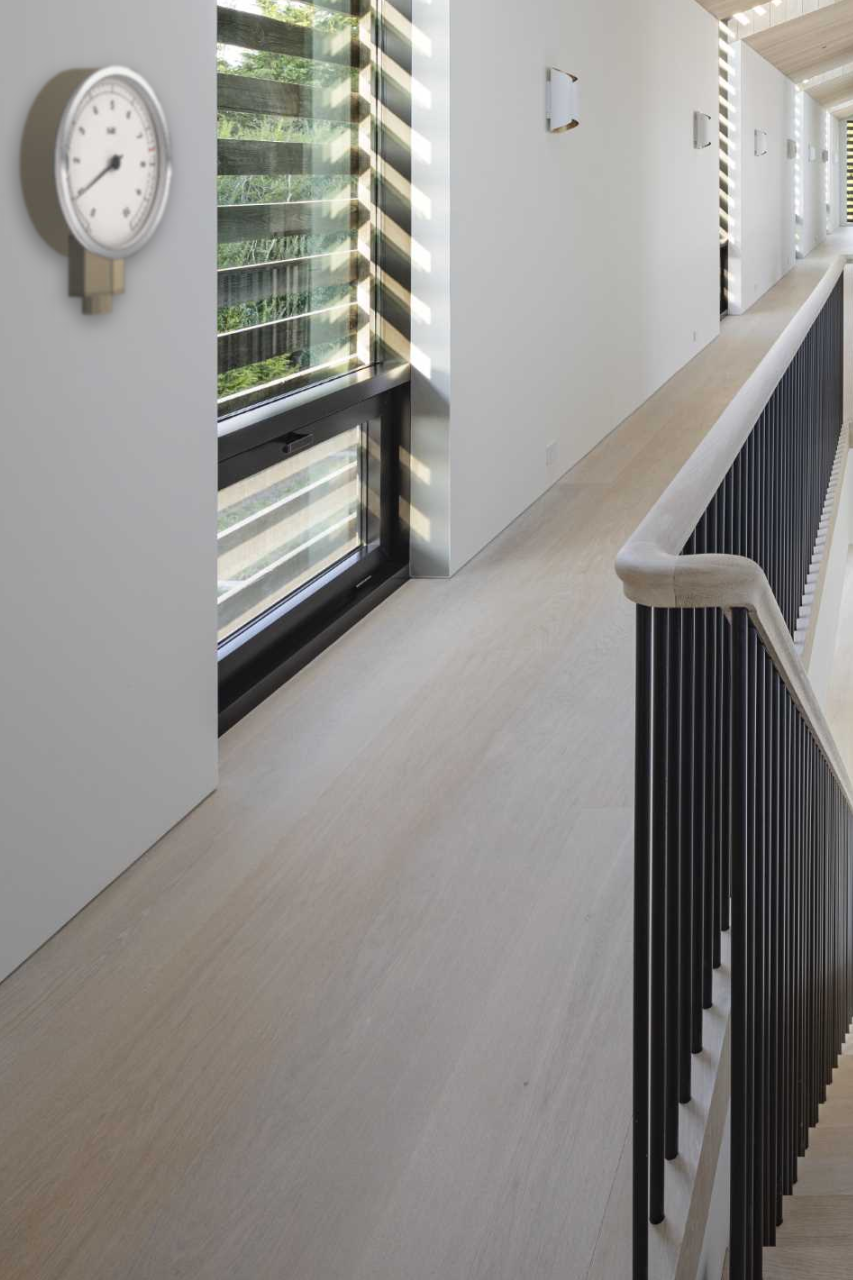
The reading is {"value": 1, "unit": "bar"}
